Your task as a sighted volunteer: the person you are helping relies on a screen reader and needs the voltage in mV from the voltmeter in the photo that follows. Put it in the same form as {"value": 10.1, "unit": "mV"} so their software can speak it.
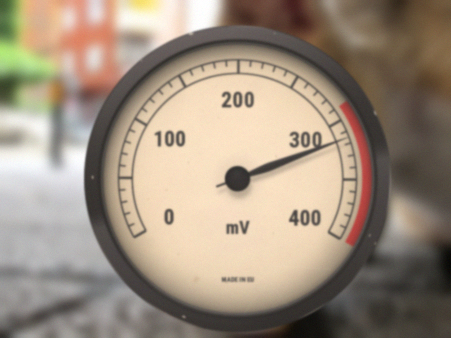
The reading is {"value": 315, "unit": "mV"}
